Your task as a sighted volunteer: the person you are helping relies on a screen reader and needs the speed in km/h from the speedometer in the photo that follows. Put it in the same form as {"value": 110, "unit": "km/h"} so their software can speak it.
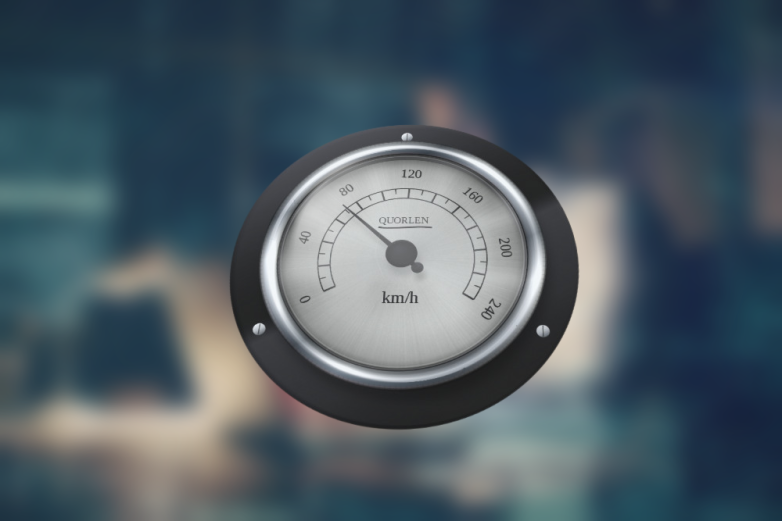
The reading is {"value": 70, "unit": "km/h"}
